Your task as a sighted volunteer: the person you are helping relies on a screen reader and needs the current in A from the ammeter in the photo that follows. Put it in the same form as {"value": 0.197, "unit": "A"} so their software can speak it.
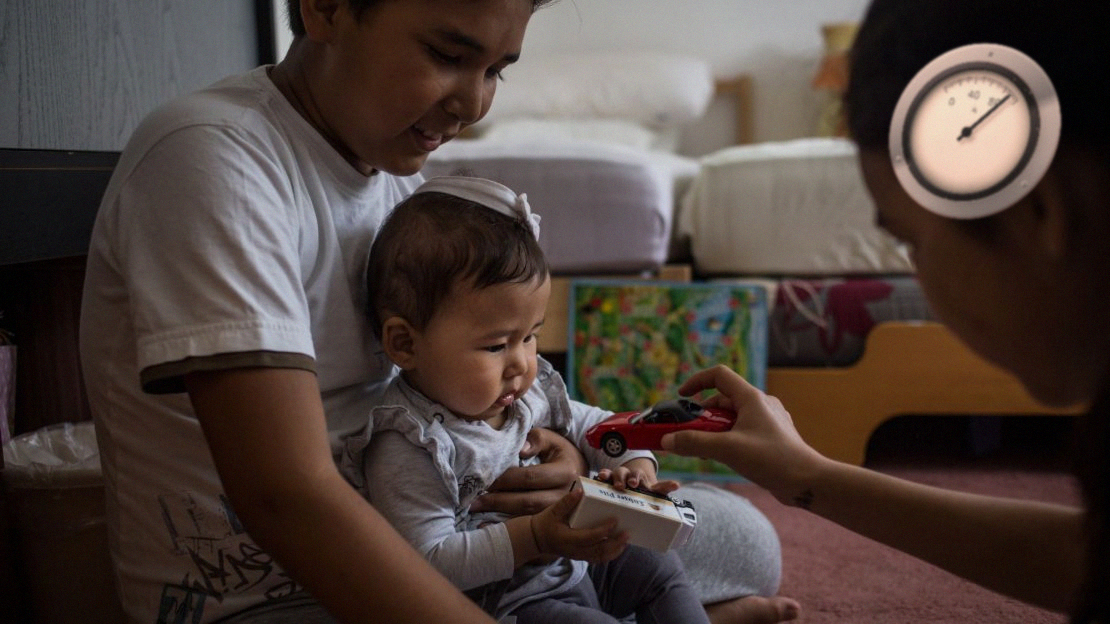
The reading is {"value": 90, "unit": "A"}
